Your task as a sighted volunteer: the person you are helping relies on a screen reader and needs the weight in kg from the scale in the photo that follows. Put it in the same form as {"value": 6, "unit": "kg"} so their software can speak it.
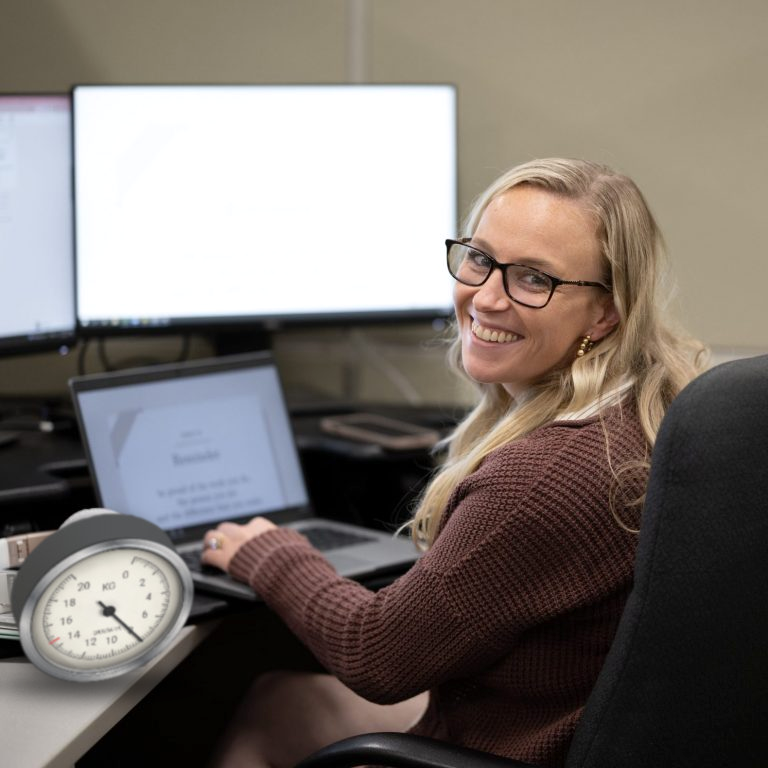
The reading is {"value": 8, "unit": "kg"}
